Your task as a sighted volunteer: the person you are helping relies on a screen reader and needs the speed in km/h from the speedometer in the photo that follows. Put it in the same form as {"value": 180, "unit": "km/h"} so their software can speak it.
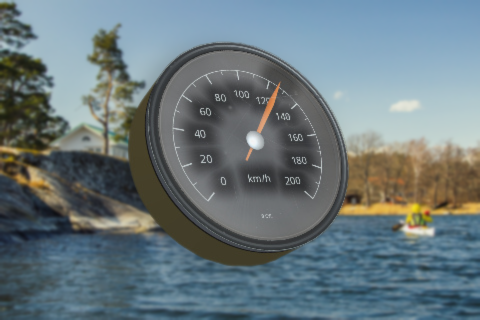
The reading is {"value": 125, "unit": "km/h"}
